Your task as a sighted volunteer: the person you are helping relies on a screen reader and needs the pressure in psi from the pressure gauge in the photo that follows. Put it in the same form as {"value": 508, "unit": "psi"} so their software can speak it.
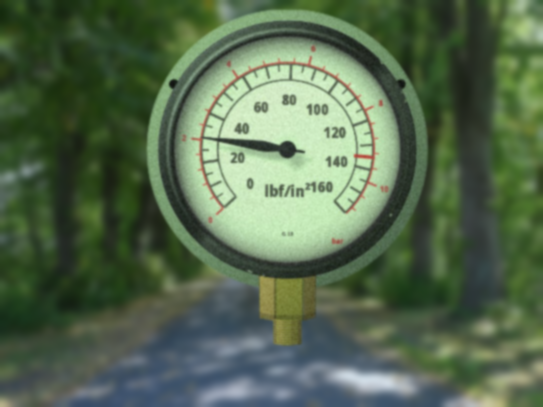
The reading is {"value": 30, "unit": "psi"}
